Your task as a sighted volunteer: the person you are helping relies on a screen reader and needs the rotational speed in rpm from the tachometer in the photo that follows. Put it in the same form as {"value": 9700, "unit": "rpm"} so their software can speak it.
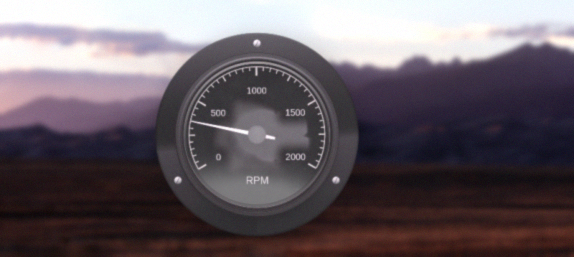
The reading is {"value": 350, "unit": "rpm"}
